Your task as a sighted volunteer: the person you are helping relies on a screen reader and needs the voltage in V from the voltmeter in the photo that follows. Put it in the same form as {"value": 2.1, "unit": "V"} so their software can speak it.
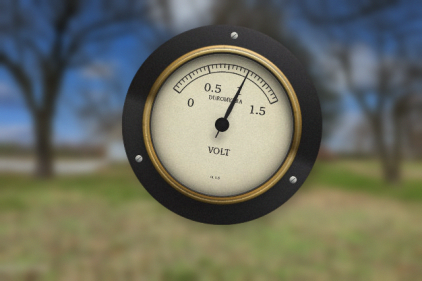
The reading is {"value": 1, "unit": "V"}
